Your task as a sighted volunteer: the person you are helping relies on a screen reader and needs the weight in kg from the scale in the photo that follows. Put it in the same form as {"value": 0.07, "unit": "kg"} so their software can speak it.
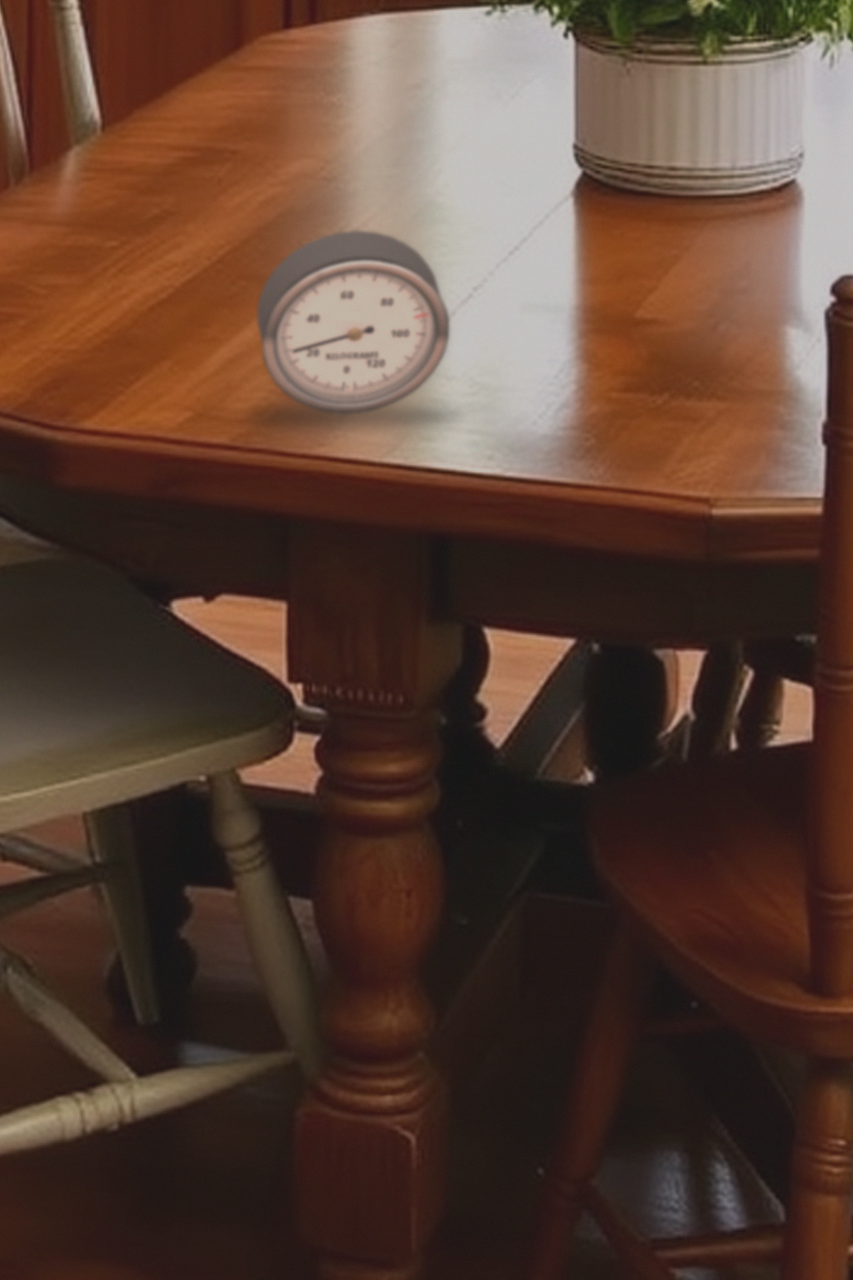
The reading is {"value": 25, "unit": "kg"}
